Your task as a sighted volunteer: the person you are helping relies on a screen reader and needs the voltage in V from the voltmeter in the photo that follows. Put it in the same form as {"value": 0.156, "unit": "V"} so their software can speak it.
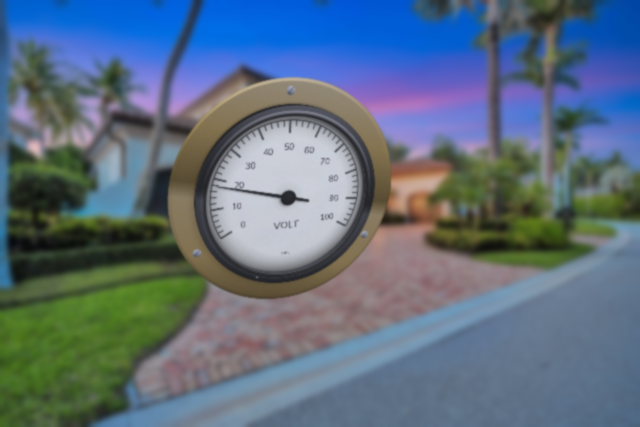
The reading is {"value": 18, "unit": "V"}
